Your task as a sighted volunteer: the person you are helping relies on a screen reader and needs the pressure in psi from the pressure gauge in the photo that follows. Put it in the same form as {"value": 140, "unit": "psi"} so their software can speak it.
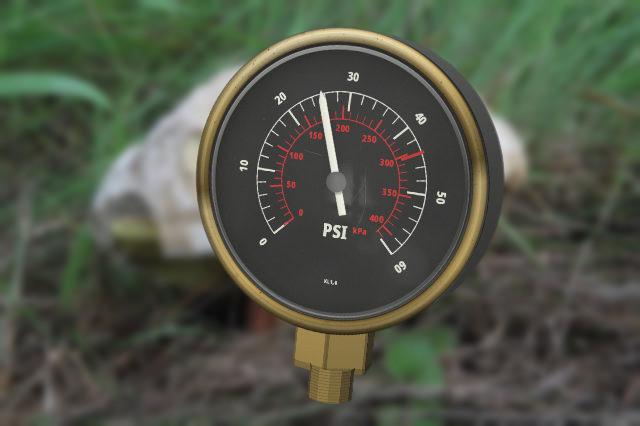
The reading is {"value": 26, "unit": "psi"}
